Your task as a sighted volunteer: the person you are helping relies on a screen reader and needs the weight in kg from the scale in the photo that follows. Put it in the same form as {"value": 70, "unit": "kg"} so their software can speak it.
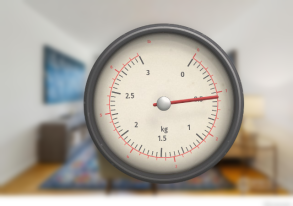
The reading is {"value": 0.5, "unit": "kg"}
